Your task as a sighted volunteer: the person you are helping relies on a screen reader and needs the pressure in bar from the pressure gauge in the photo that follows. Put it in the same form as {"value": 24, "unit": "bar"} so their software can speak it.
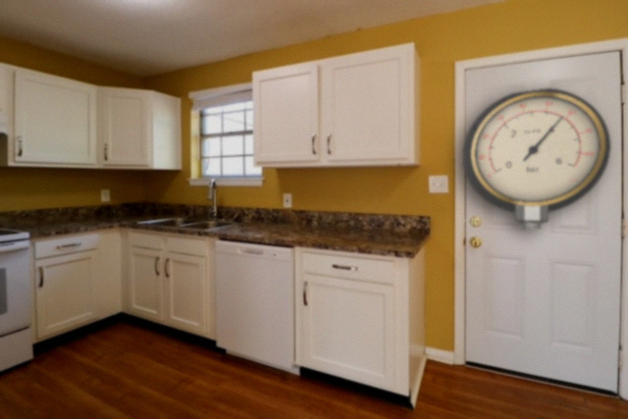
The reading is {"value": 4, "unit": "bar"}
